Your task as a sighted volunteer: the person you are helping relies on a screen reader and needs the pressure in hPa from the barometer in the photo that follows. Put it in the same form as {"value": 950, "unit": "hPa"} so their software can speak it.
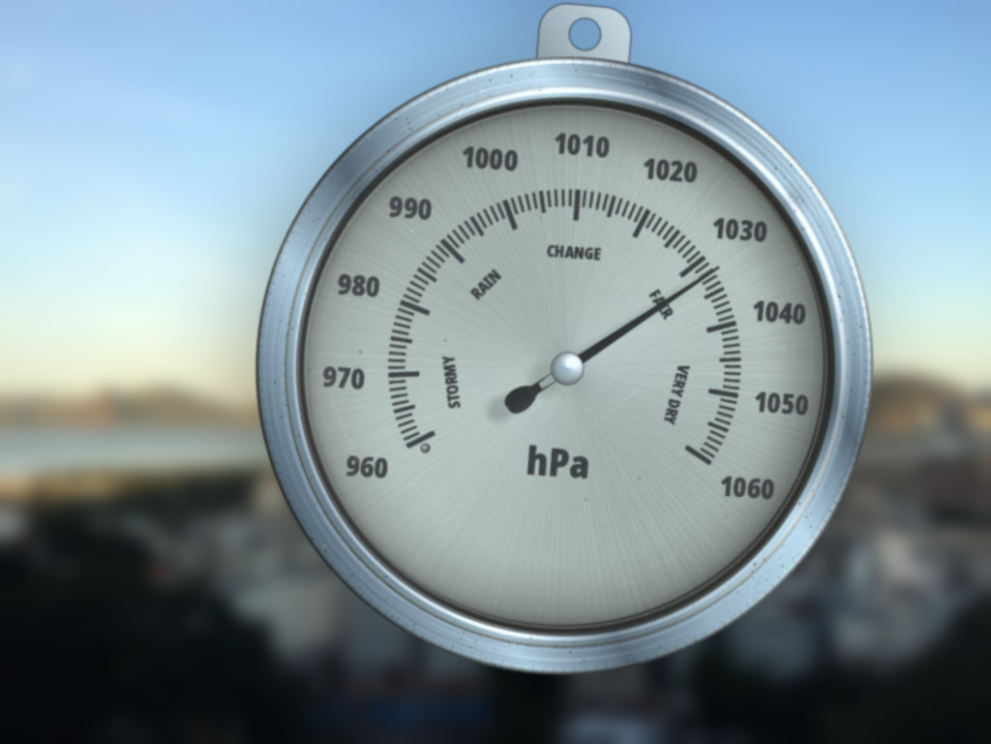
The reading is {"value": 1032, "unit": "hPa"}
